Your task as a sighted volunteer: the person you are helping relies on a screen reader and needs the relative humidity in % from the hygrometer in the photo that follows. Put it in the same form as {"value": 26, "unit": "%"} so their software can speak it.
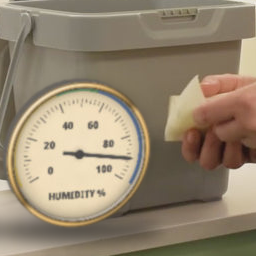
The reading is {"value": 90, "unit": "%"}
